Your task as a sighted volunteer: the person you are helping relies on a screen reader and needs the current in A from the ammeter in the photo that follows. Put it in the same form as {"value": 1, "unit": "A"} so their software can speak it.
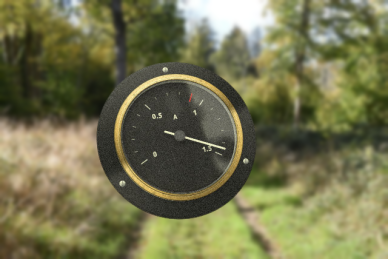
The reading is {"value": 1.45, "unit": "A"}
